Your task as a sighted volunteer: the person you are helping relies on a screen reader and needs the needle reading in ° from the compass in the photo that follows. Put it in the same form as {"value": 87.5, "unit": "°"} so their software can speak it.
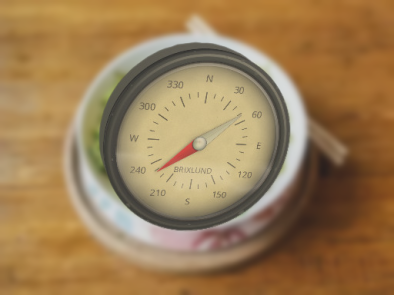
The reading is {"value": 230, "unit": "°"}
